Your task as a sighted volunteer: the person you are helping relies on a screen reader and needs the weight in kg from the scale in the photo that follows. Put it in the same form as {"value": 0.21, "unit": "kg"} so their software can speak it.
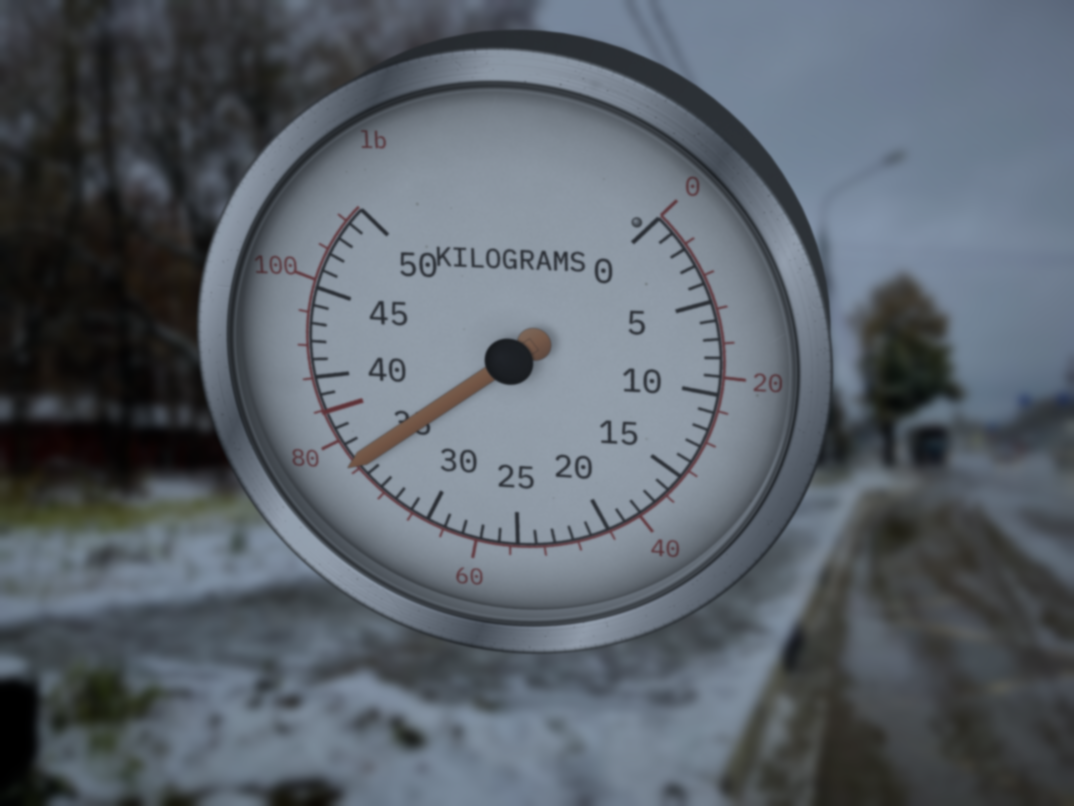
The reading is {"value": 35, "unit": "kg"}
